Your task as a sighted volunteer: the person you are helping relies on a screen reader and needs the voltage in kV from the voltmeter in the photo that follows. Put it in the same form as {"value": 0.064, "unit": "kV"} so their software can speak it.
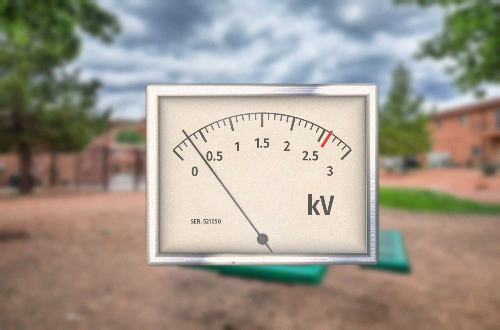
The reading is {"value": 0.3, "unit": "kV"}
